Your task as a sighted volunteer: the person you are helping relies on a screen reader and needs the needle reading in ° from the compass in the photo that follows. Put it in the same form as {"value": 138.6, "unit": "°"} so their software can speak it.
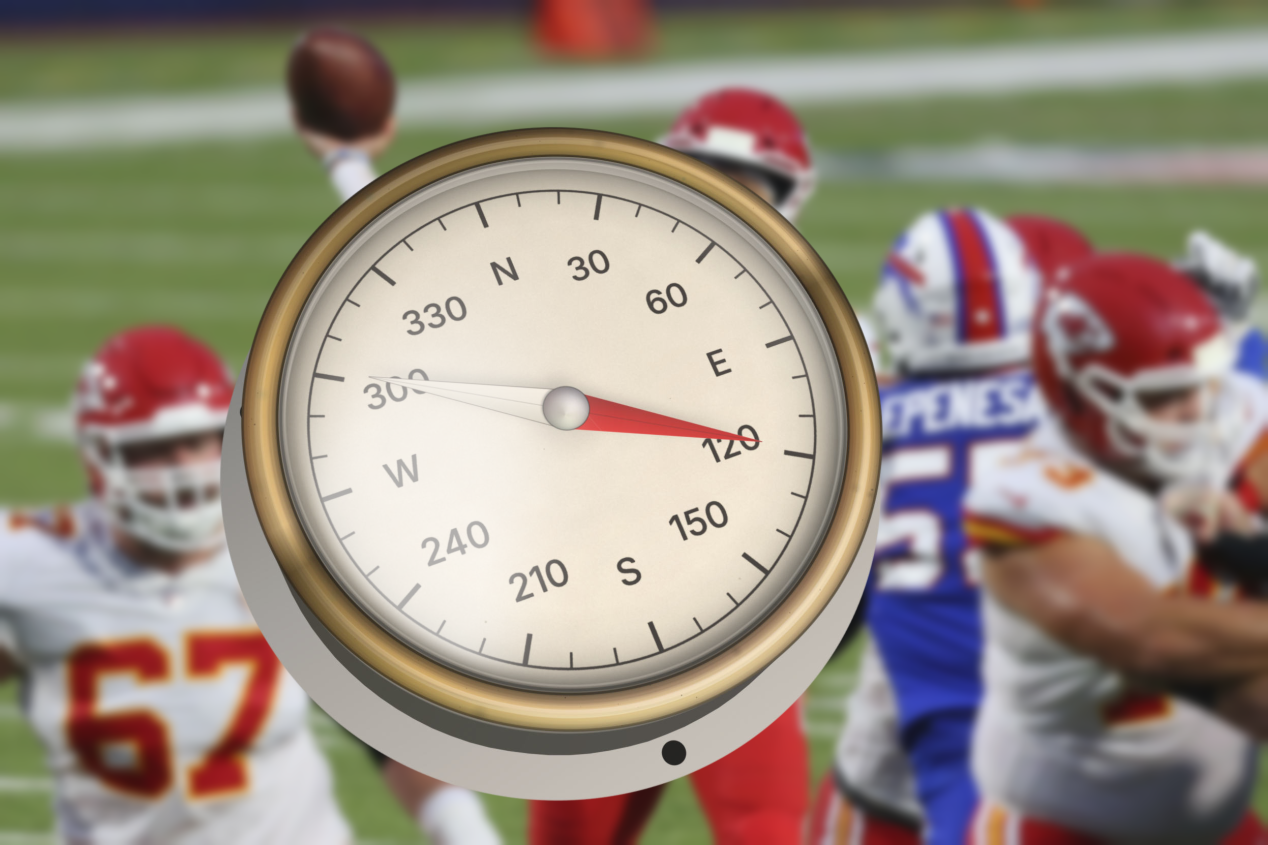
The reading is {"value": 120, "unit": "°"}
